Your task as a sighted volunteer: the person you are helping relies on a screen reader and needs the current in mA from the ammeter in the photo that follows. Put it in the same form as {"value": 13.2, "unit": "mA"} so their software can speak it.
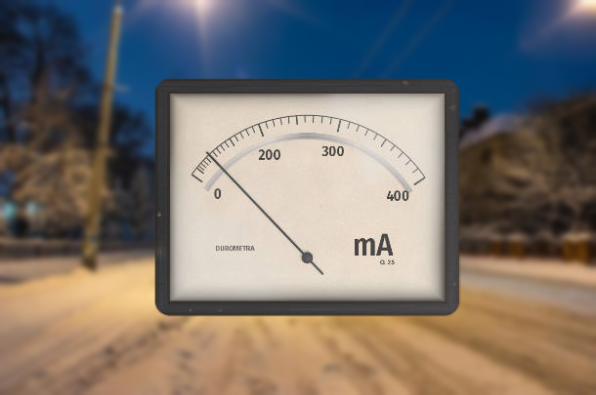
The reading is {"value": 100, "unit": "mA"}
